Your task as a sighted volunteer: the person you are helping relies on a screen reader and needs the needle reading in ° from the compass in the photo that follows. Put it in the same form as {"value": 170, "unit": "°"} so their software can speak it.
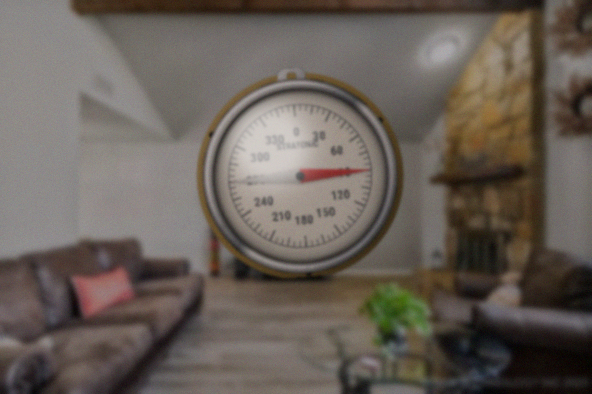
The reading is {"value": 90, "unit": "°"}
